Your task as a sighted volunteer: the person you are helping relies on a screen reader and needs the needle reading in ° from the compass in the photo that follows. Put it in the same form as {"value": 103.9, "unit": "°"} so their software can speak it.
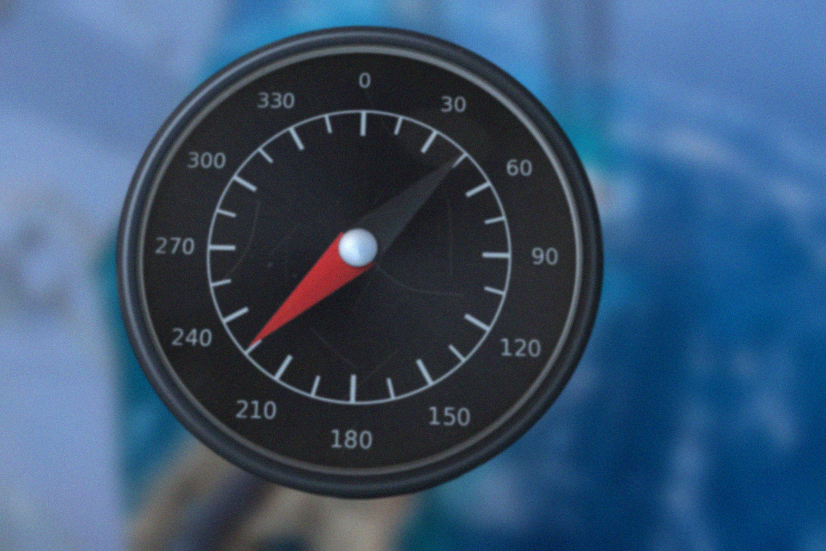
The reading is {"value": 225, "unit": "°"}
